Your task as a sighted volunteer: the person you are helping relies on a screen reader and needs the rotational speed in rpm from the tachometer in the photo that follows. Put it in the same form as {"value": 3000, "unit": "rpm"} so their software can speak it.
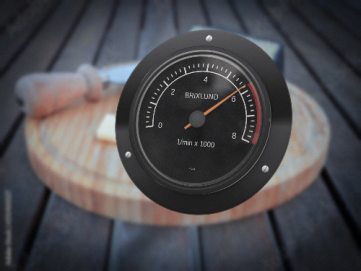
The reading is {"value": 5800, "unit": "rpm"}
